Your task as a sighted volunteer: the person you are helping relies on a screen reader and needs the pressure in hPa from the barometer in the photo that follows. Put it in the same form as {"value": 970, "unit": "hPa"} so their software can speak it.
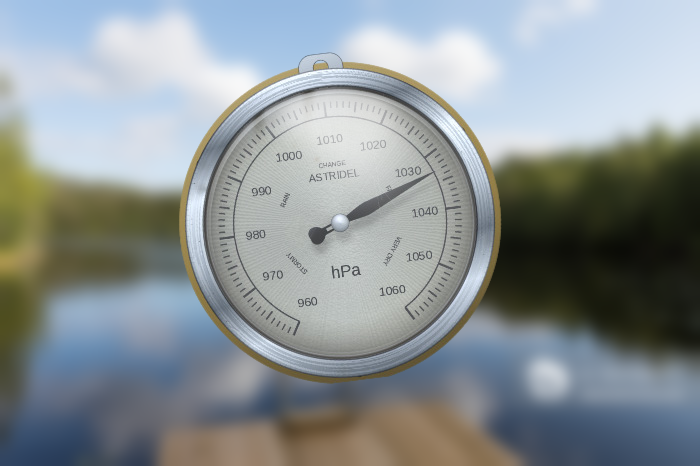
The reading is {"value": 1033, "unit": "hPa"}
